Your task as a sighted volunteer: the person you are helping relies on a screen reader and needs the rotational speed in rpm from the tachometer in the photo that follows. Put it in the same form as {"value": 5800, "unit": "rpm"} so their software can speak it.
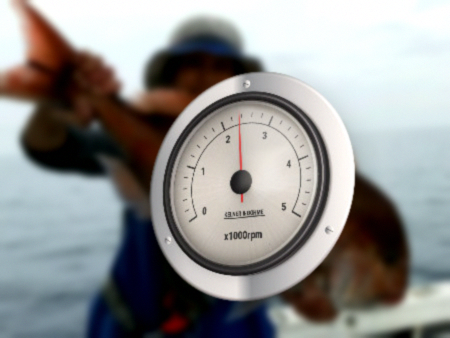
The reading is {"value": 2400, "unit": "rpm"}
